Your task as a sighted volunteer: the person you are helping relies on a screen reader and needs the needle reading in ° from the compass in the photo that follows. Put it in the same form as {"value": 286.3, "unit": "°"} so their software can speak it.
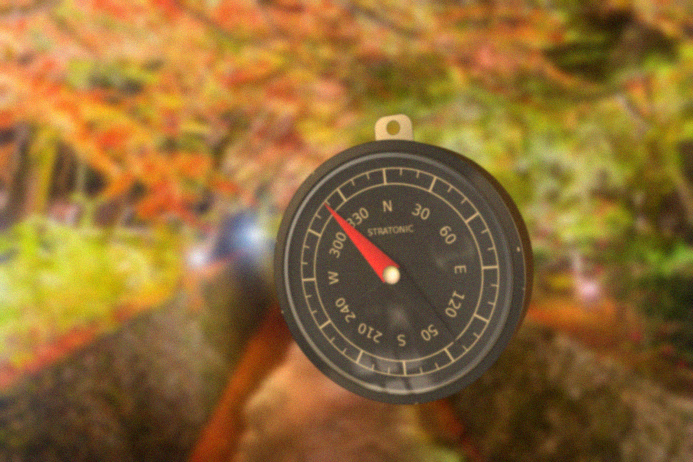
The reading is {"value": 320, "unit": "°"}
